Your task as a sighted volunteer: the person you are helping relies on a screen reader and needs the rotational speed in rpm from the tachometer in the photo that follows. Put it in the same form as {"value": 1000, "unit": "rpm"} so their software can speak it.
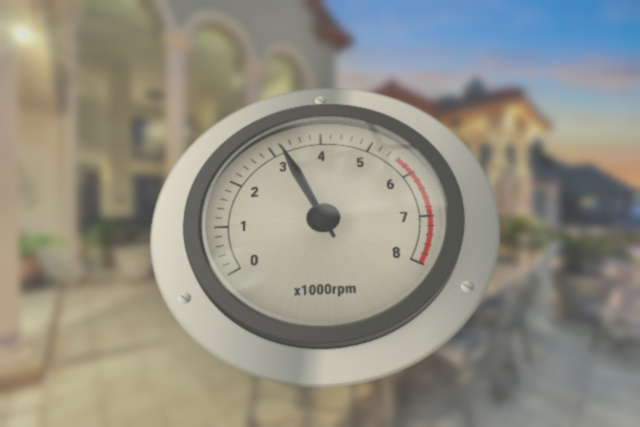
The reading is {"value": 3200, "unit": "rpm"}
